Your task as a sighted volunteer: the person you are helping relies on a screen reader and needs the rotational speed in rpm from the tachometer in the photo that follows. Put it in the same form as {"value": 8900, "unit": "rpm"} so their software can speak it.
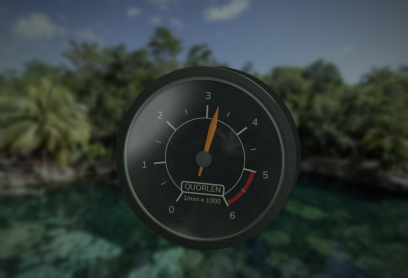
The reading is {"value": 3250, "unit": "rpm"}
